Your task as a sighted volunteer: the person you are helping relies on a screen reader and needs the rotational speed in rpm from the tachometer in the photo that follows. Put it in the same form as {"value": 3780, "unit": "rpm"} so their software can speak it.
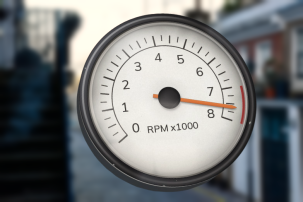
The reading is {"value": 7625, "unit": "rpm"}
